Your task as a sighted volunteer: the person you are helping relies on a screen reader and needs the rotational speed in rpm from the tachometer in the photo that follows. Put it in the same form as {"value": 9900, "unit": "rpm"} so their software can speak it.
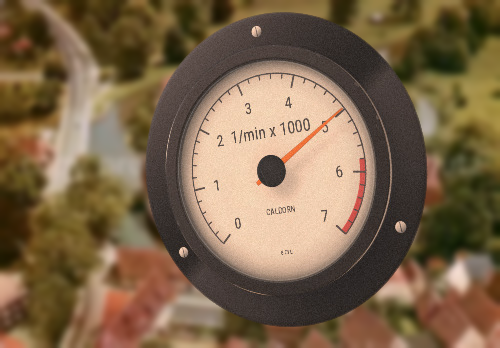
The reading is {"value": 5000, "unit": "rpm"}
